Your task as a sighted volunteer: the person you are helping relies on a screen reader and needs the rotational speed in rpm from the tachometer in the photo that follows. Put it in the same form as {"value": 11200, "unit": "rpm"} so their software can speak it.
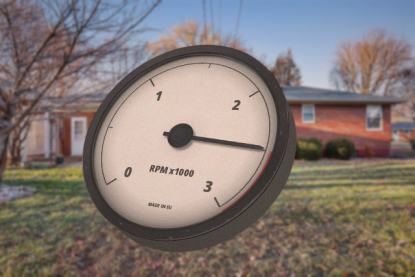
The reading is {"value": 2500, "unit": "rpm"}
